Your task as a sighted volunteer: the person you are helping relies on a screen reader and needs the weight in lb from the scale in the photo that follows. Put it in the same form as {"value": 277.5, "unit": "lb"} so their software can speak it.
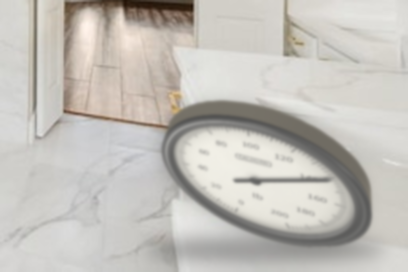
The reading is {"value": 140, "unit": "lb"}
